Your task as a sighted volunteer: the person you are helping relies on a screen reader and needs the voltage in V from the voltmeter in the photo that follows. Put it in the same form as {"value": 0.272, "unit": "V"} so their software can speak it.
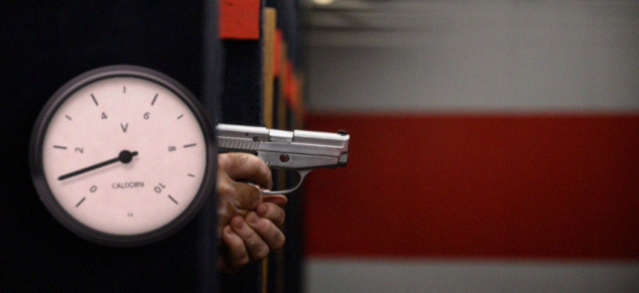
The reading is {"value": 1, "unit": "V"}
